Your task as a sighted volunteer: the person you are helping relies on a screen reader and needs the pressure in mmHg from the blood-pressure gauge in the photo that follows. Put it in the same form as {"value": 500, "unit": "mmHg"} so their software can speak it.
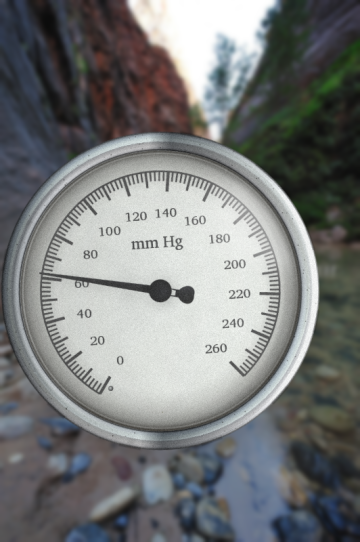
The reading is {"value": 62, "unit": "mmHg"}
